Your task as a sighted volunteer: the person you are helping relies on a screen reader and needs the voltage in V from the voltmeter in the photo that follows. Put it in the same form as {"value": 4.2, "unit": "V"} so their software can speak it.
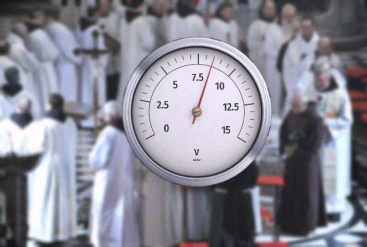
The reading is {"value": 8.5, "unit": "V"}
